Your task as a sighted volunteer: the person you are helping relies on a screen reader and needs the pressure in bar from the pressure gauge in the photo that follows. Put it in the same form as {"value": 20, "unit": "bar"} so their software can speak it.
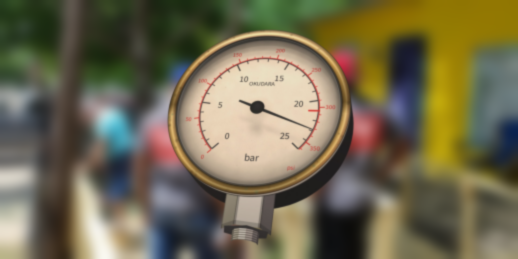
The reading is {"value": 23, "unit": "bar"}
